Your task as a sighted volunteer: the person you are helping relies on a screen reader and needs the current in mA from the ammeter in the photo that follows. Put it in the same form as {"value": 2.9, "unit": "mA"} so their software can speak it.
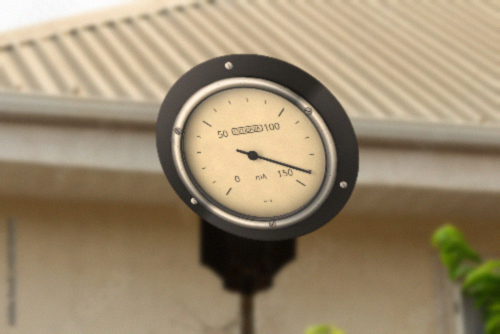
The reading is {"value": 140, "unit": "mA"}
